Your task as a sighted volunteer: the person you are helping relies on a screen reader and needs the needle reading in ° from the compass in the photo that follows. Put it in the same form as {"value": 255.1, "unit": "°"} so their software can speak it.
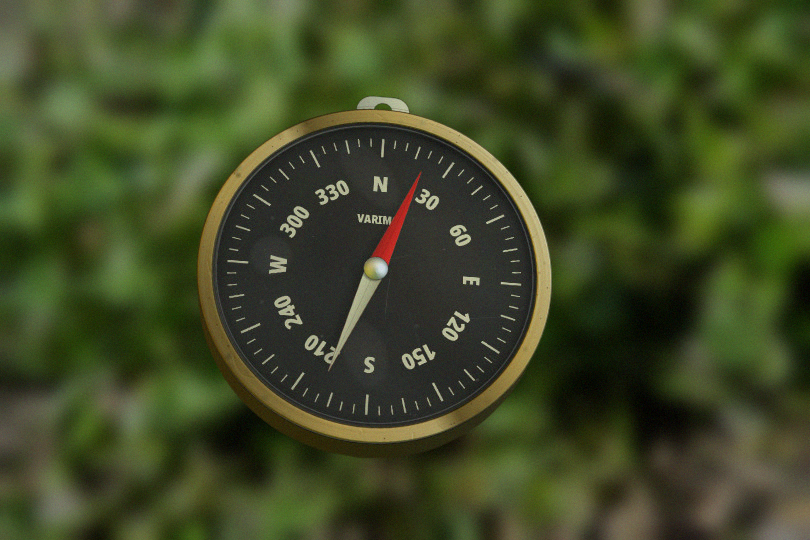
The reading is {"value": 20, "unit": "°"}
